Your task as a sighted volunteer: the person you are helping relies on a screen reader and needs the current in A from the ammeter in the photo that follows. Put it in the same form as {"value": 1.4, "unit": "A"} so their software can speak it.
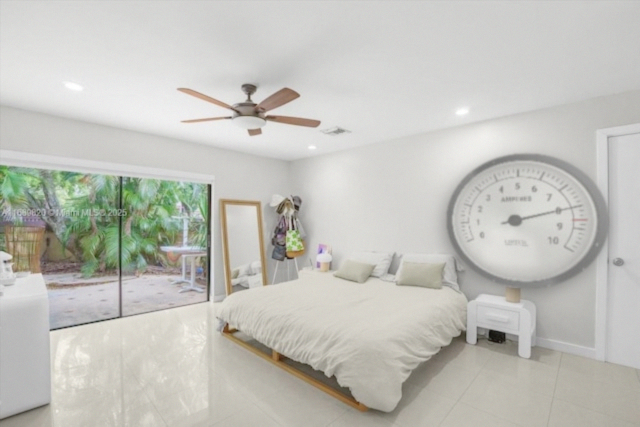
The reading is {"value": 8, "unit": "A"}
